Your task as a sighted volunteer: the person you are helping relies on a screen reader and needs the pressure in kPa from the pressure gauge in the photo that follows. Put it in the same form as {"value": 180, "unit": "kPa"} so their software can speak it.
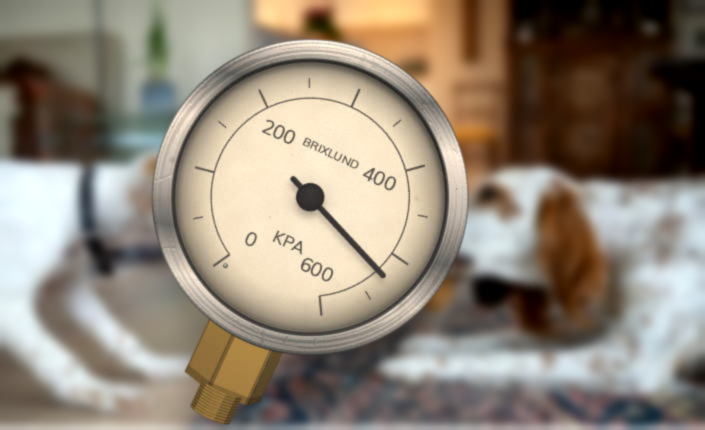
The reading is {"value": 525, "unit": "kPa"}
